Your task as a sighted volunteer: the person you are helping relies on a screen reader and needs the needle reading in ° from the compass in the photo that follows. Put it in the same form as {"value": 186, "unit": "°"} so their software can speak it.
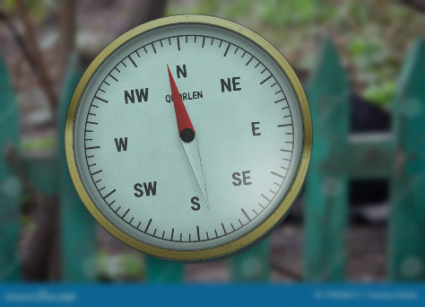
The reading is {"value": 350, "unit": "°"}
